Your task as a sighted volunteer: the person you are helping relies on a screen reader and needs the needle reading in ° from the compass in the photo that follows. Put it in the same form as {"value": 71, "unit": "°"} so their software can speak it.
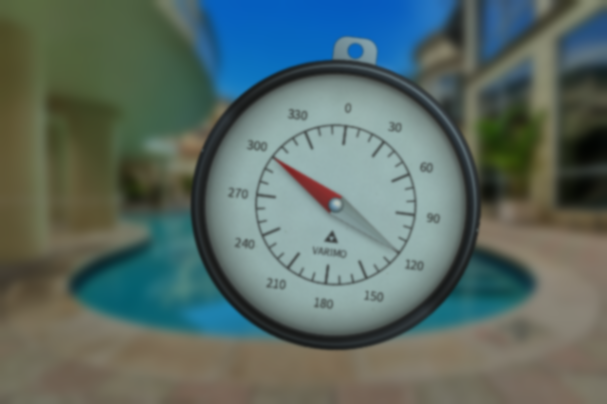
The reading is {"value": 300, "unit": "°"}
